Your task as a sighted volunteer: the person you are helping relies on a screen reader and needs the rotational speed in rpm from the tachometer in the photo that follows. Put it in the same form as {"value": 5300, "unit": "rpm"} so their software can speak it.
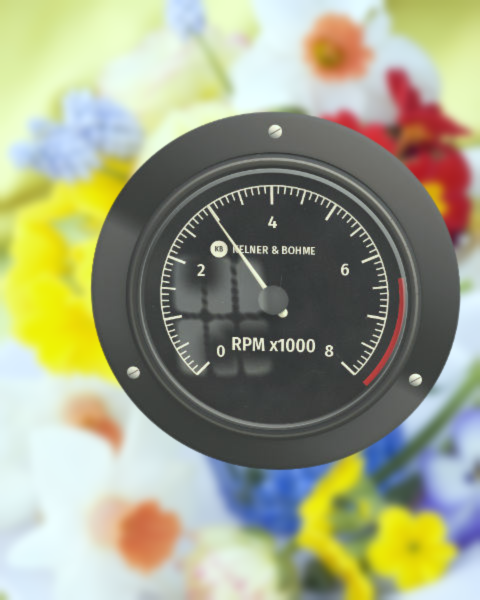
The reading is {"value": 3000, "unit": "rpm"}
